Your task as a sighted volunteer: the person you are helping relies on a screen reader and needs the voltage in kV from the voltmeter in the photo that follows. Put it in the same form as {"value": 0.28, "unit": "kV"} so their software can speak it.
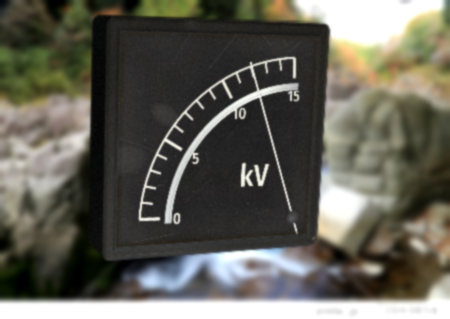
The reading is {"value": 12, "unit": "kV"}
